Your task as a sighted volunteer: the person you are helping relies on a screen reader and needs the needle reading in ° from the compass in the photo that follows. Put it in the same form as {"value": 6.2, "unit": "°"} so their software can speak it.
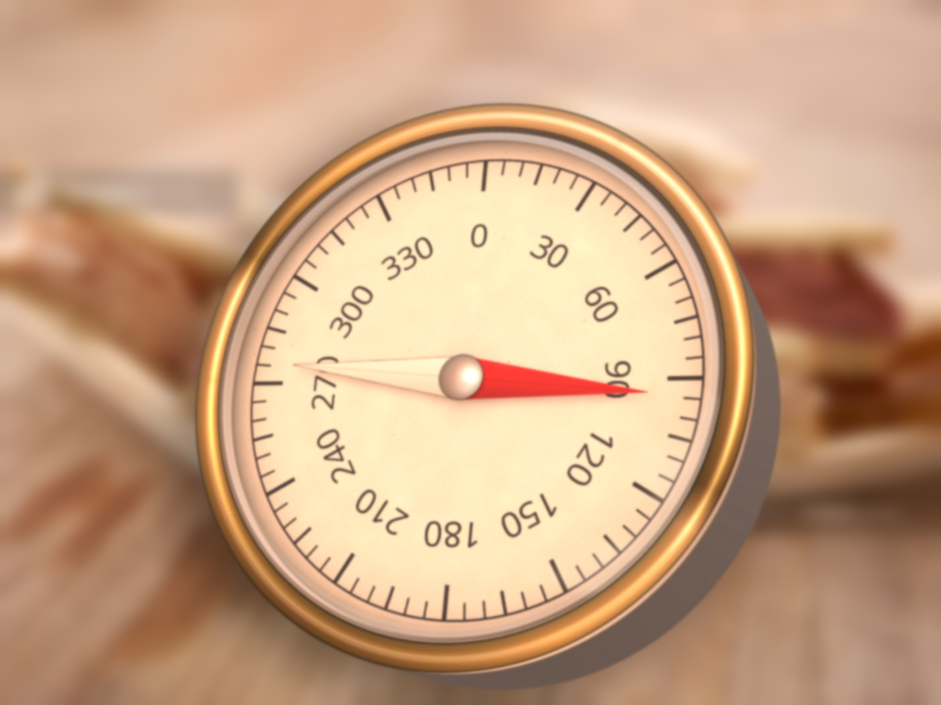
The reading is {"value": 95, "unit": "°"}
